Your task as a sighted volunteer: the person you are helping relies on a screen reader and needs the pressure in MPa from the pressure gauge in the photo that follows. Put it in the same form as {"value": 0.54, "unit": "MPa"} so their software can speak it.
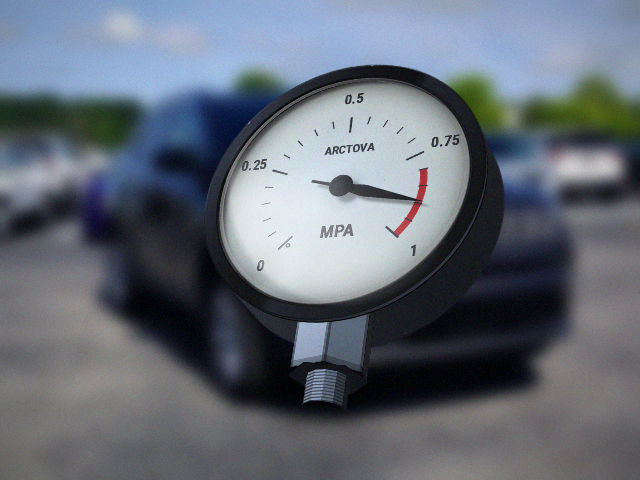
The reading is {"value": 0.9, "unit": "MPa"}
